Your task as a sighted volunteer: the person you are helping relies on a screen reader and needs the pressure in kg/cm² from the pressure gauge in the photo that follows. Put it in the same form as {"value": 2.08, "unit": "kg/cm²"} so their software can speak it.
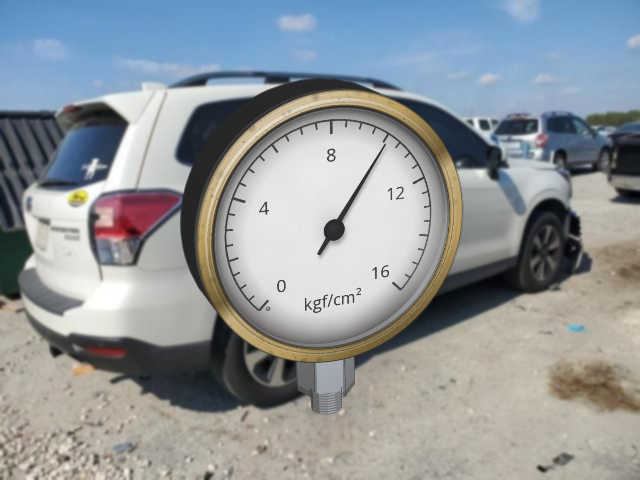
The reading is {"value": 10, "unit": "kg/cm²"}
